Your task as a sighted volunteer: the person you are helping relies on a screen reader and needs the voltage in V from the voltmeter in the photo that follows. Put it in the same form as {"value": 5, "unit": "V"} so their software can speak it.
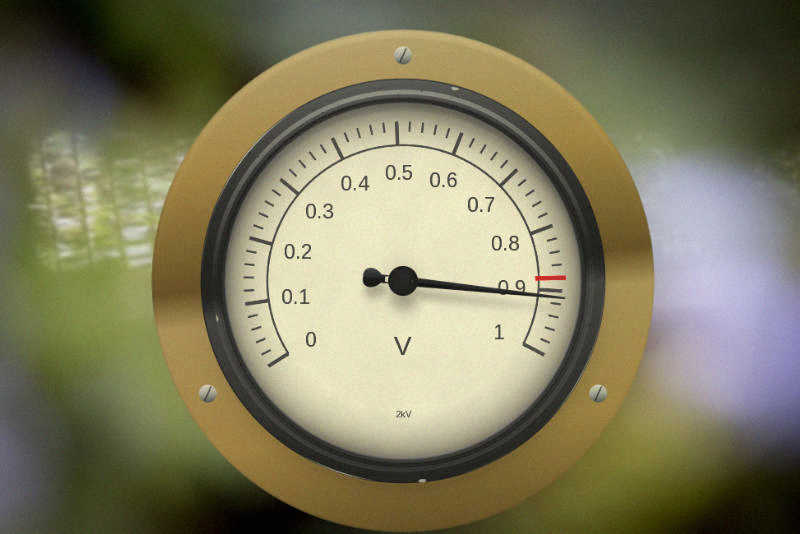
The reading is {"value": 0.91, "unit": "V"}
